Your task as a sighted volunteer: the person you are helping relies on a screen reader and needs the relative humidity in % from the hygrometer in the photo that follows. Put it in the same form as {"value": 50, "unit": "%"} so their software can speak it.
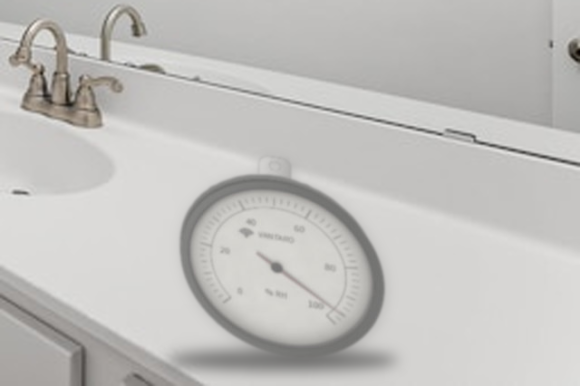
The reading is {"value": 96, "unit": "%"}
